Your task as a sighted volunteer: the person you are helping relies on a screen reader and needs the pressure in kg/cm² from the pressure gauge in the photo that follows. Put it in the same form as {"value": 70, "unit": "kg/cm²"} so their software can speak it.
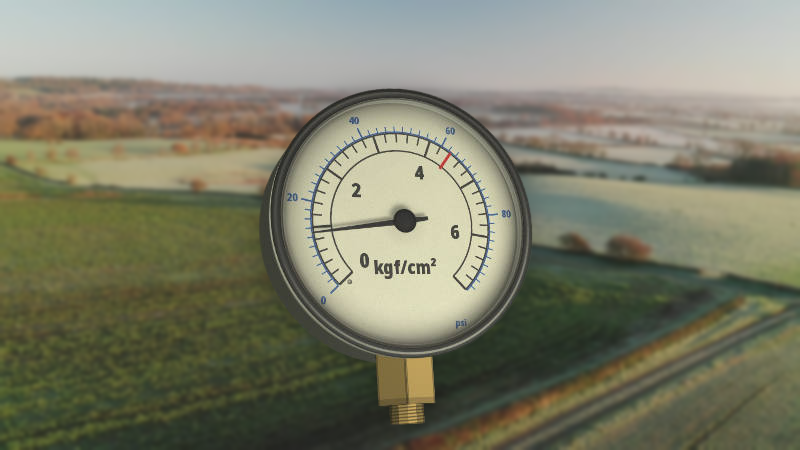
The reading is {"value": 0.9, "unit": "kg/cm²"}
